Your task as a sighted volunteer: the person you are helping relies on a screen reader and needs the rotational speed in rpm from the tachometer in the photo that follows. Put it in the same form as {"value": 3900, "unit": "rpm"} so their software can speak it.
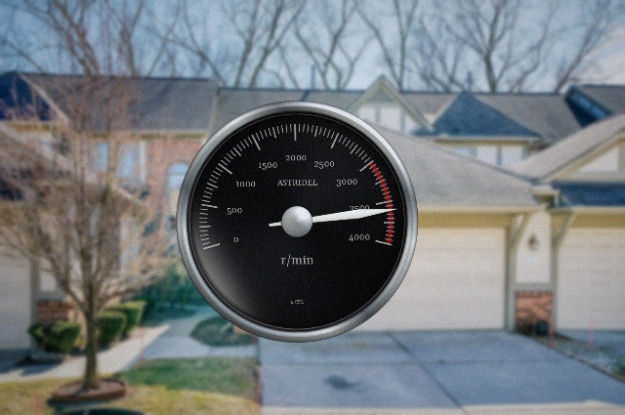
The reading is {"value": 3600, "unit": "rpm"}
